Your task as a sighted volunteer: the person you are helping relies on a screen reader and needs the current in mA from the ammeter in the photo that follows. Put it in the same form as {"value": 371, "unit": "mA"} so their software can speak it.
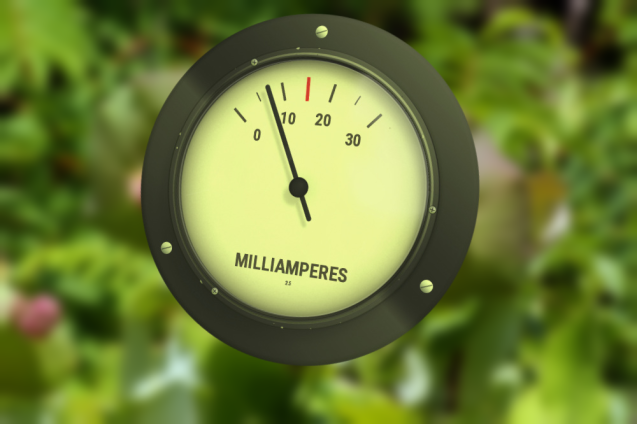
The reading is {"value": 7.5, "unit": "mA"}
